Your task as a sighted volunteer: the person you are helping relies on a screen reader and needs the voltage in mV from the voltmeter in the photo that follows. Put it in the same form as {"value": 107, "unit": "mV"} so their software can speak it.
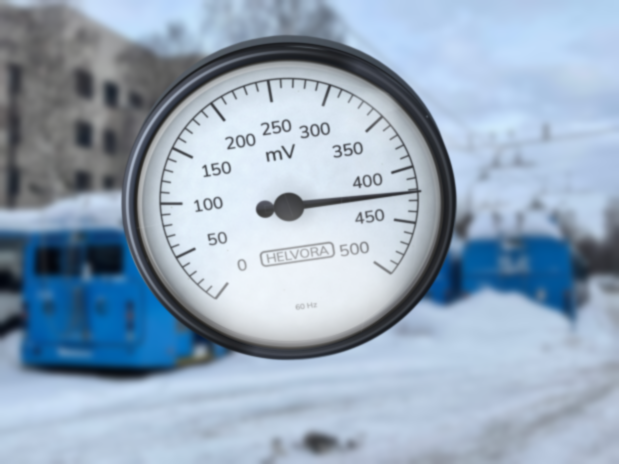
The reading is {"value": 420, "unit": "mV"}
